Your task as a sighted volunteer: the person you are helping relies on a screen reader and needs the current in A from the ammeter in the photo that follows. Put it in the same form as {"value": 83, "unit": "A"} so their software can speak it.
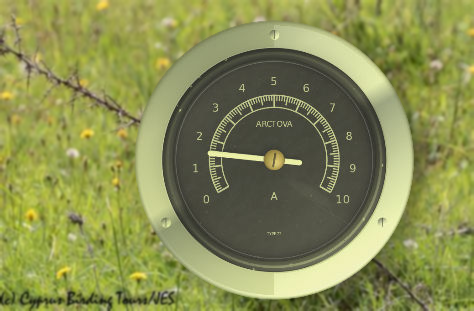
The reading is {"value": 1.5, "unit": "A"}
